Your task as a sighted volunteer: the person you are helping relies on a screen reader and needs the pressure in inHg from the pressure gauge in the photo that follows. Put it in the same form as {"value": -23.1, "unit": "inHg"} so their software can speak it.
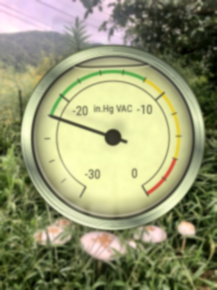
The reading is {"value": -22, "unit": "inHg"}
